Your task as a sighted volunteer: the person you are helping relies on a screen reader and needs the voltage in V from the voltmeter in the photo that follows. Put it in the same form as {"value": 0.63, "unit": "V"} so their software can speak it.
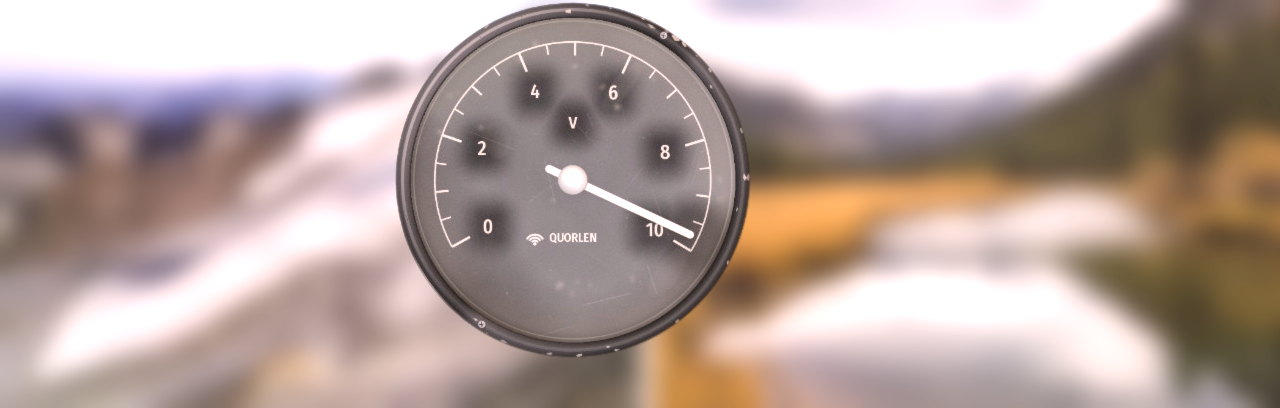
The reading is {"value": 9.75, "unit": "V"}
